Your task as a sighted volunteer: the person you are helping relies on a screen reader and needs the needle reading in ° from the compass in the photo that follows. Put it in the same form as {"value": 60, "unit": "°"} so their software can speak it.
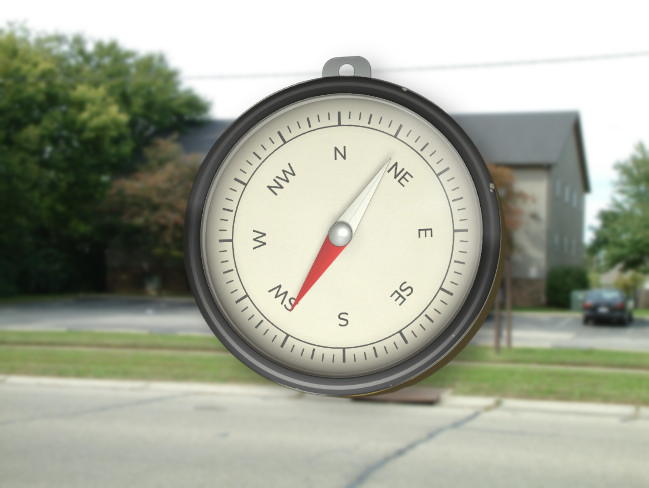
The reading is {"value": 215, "unit": "°"}
